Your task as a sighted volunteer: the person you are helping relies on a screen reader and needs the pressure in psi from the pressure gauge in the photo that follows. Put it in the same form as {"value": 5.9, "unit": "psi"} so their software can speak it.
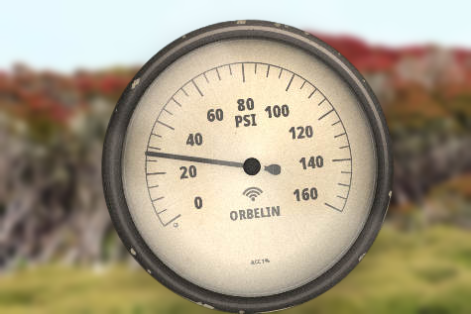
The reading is {"value": 27.5, "unit": "psi"}
